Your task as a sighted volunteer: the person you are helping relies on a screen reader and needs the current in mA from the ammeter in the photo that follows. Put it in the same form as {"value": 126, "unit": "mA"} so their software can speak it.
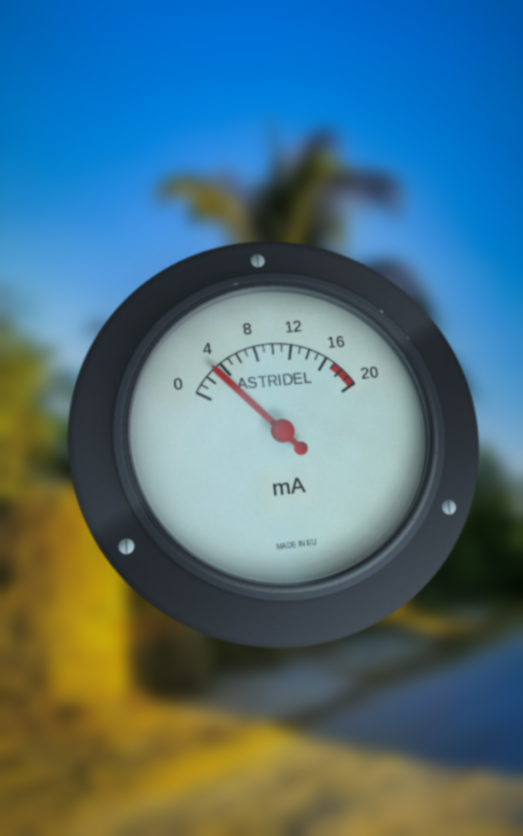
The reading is {"value": 3, "unit": "mA"}
